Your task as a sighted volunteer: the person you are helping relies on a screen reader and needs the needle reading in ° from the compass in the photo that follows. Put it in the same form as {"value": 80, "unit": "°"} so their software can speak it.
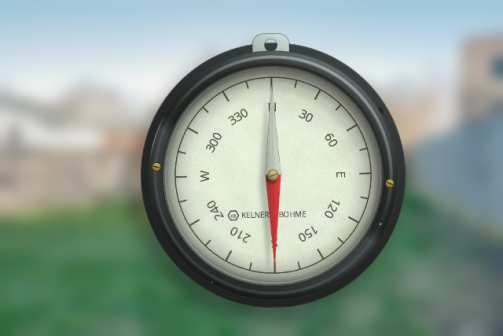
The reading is {"value": 180, "unit": "°"}
